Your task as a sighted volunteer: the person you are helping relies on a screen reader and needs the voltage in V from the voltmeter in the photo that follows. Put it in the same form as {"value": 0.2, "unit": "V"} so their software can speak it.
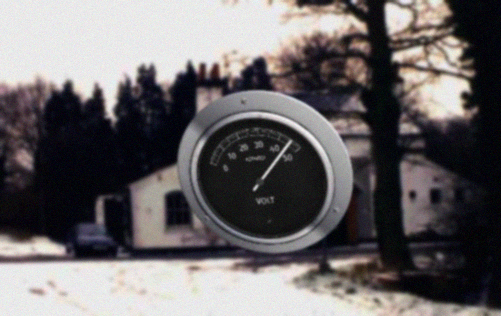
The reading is {"value": 45, "unit": "V"}
